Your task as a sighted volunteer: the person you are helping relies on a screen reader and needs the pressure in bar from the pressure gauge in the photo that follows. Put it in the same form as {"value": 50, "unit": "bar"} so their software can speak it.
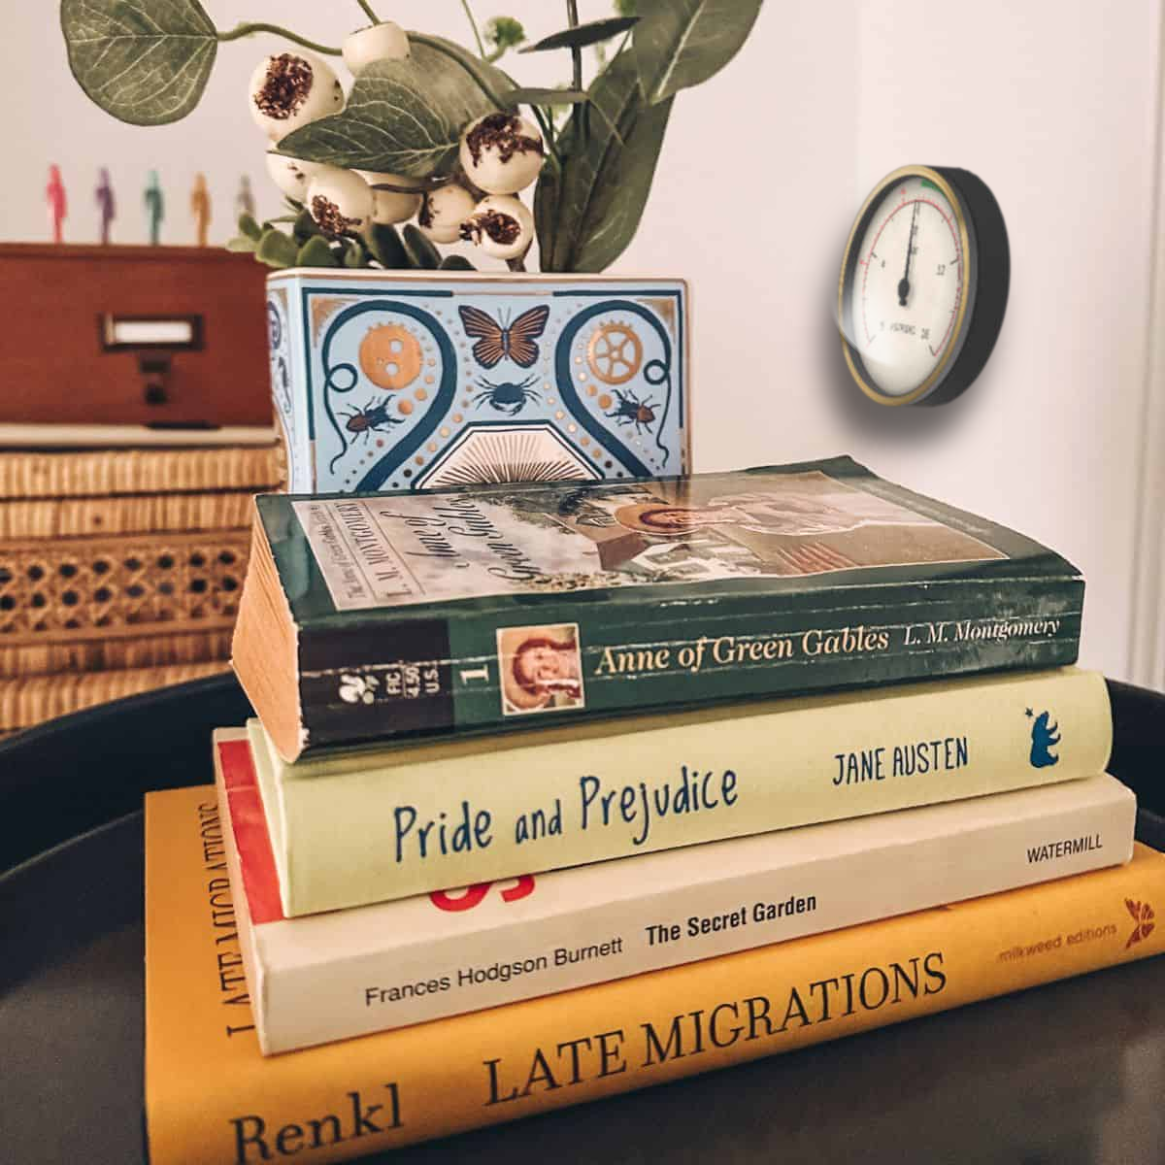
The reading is {"value": 8, "unit": "bar"}
